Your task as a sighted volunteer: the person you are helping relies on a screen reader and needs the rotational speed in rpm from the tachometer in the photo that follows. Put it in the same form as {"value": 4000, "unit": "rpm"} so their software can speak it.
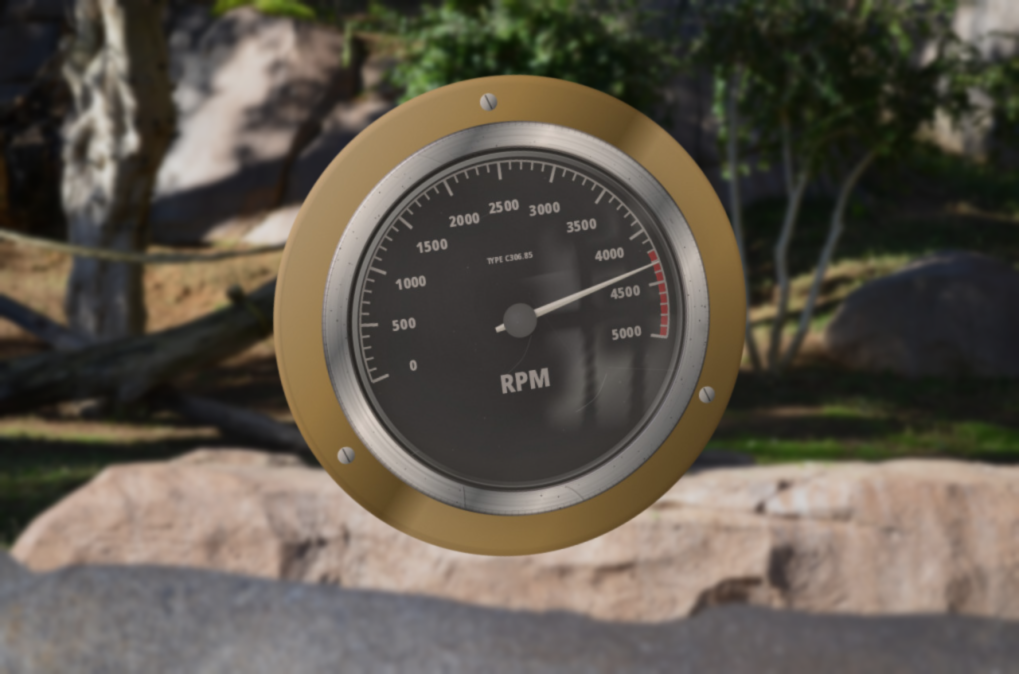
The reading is {"value": 4300, "unit": "rpm"}
